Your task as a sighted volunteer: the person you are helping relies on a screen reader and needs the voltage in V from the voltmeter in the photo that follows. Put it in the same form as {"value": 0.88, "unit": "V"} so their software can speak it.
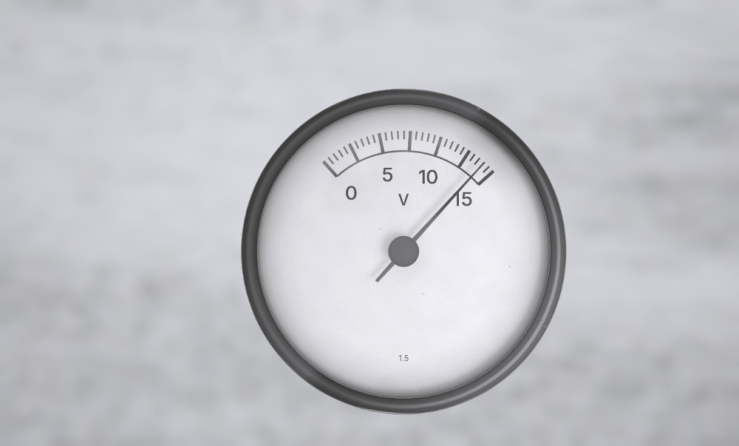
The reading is {"value": 14, "unit": "V"}
